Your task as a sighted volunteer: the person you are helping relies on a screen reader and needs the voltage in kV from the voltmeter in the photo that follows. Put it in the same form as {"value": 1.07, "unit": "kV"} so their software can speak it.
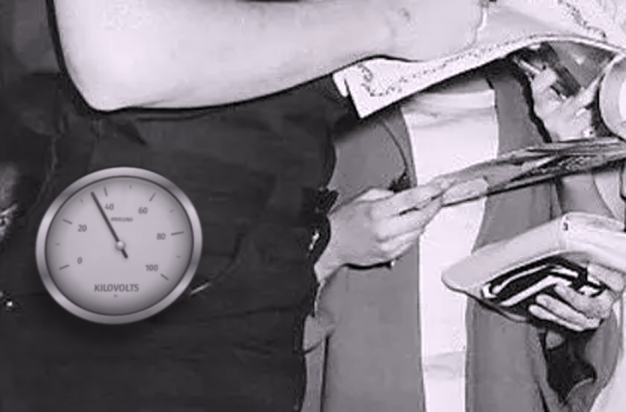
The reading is {"value": 35, "unit": "kV"}
